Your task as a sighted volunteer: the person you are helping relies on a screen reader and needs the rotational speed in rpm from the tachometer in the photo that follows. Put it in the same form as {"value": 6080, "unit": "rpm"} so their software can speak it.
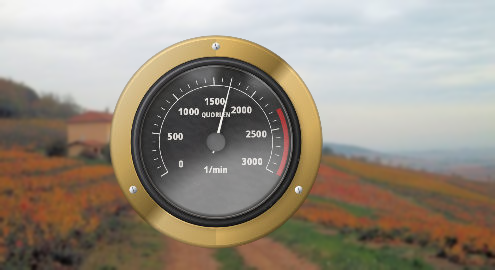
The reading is {"value": 1700, "unit": "rpm"}
